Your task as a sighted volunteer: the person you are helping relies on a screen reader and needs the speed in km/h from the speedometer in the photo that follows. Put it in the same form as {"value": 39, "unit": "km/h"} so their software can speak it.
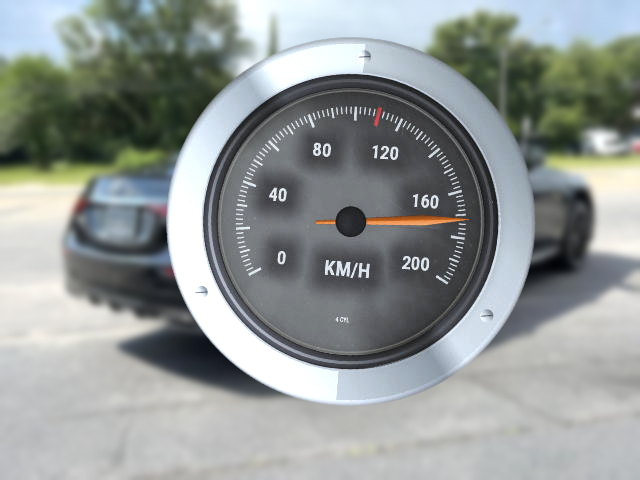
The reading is {"value": 172, "unit": "km/h"}
